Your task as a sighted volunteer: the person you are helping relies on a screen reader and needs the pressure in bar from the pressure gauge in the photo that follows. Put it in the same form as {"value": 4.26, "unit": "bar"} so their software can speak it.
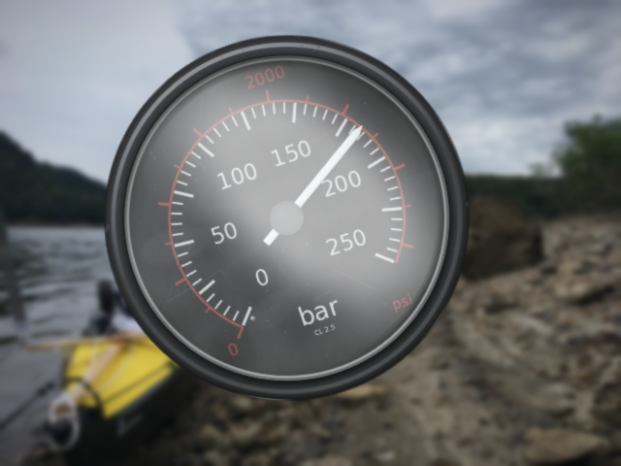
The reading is {"value": 182.5, "unit": "bar"}
